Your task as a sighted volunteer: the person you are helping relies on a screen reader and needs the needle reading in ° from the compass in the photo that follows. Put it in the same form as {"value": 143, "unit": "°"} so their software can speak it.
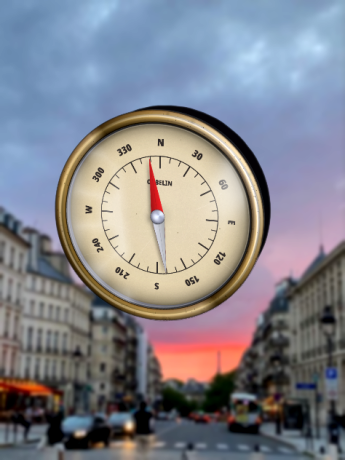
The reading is {"value": 350, "unit": "°"}
